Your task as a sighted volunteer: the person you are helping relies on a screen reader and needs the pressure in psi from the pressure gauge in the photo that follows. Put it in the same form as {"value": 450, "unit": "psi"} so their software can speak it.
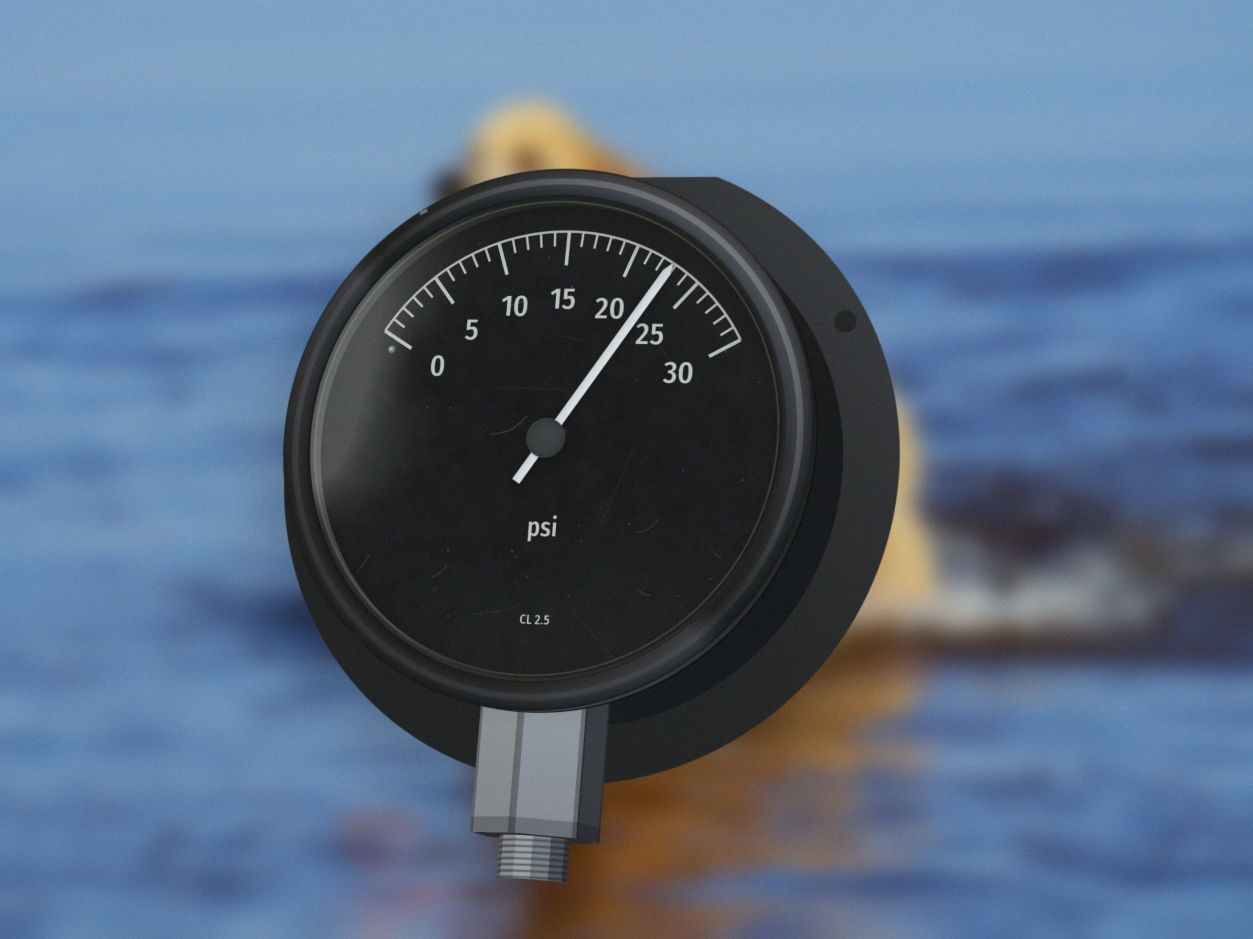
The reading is {"value": 23, "unit": "psi"}
